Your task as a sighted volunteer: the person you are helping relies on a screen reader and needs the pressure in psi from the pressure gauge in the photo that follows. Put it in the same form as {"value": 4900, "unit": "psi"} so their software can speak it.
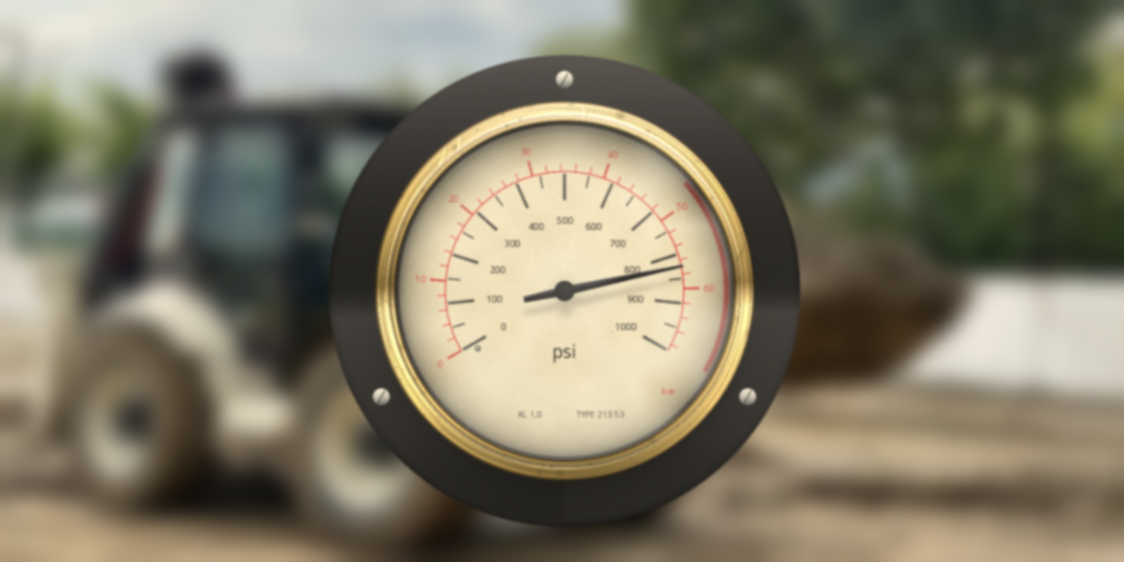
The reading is {"value": 825, "unit": "psi"}
